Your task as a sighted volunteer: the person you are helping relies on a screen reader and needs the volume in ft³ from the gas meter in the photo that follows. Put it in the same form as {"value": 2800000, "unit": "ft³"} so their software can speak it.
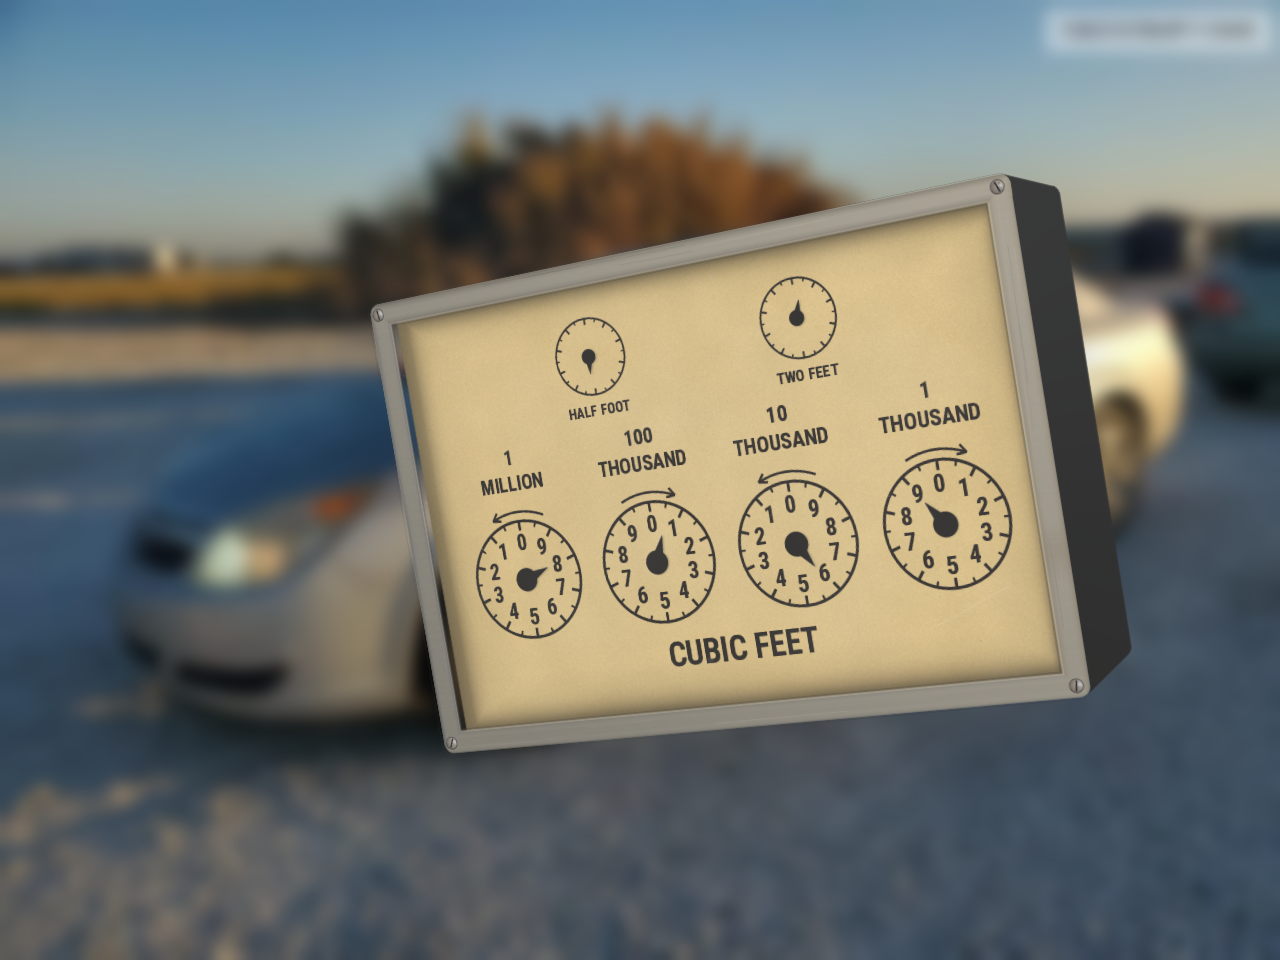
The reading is {"value": 805900, "unit": "ft³"}
